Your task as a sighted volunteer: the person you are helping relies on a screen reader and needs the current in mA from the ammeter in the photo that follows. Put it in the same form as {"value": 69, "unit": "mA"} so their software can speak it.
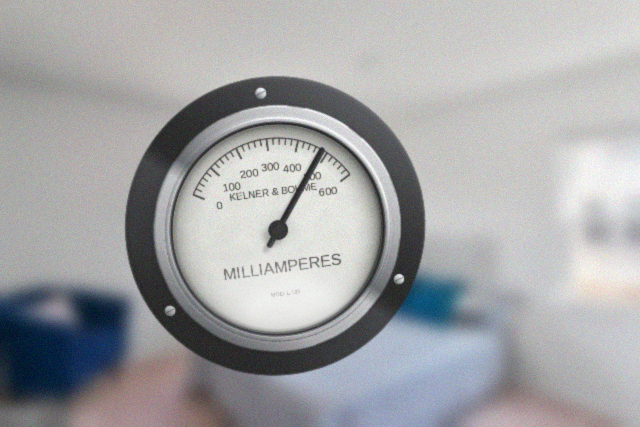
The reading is {"value": 480, "unit": "mA"}
